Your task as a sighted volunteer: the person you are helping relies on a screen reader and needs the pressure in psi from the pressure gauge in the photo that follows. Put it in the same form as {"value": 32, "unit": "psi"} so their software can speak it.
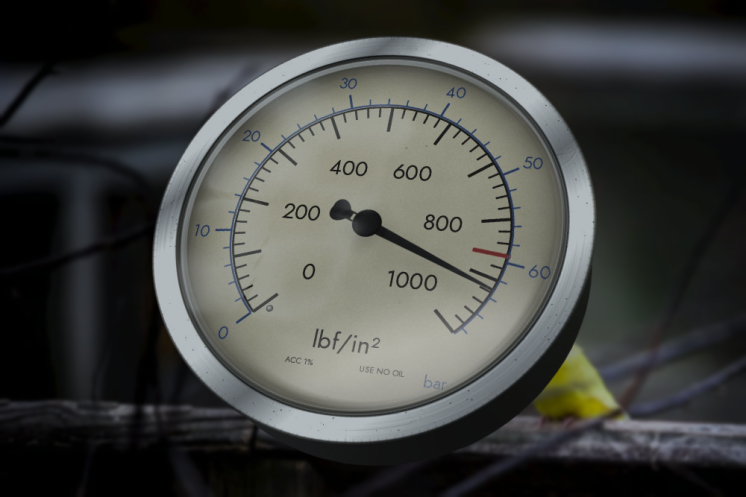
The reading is {"value": 920, "unit": "psi"}
